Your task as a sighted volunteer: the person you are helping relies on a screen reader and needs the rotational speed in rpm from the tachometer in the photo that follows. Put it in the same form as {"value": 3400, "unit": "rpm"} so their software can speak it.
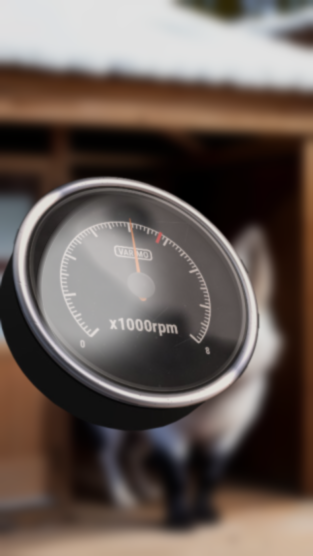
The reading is {"value": 4000, "unit": "rpm"}
